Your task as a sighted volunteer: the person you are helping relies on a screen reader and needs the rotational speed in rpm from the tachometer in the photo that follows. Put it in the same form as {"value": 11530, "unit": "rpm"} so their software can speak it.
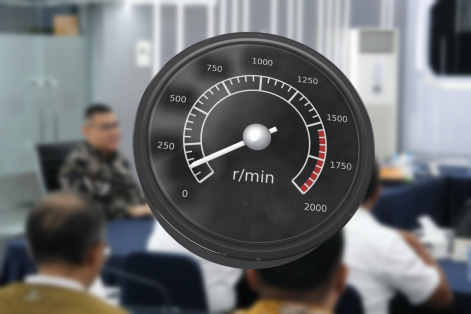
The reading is {"value": 100, "unit": "rpm"}
